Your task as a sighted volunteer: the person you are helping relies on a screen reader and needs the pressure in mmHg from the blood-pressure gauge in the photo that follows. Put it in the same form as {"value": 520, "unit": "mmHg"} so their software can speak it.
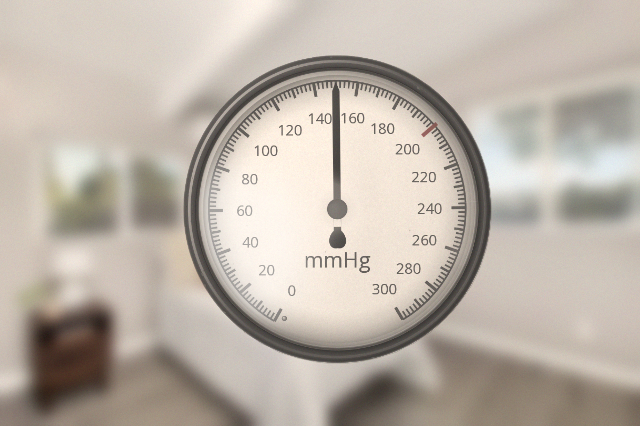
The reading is {"value": 150, "unit": "mmHg"}
